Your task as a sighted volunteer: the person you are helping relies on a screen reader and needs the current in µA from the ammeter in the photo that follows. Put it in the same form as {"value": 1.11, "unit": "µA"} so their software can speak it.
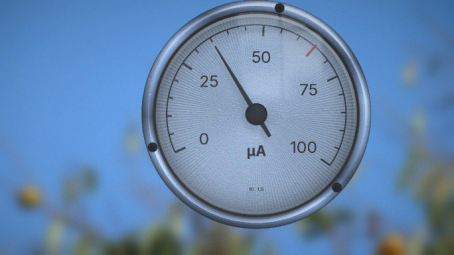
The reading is {"value": 35, "unit": "µA"}
